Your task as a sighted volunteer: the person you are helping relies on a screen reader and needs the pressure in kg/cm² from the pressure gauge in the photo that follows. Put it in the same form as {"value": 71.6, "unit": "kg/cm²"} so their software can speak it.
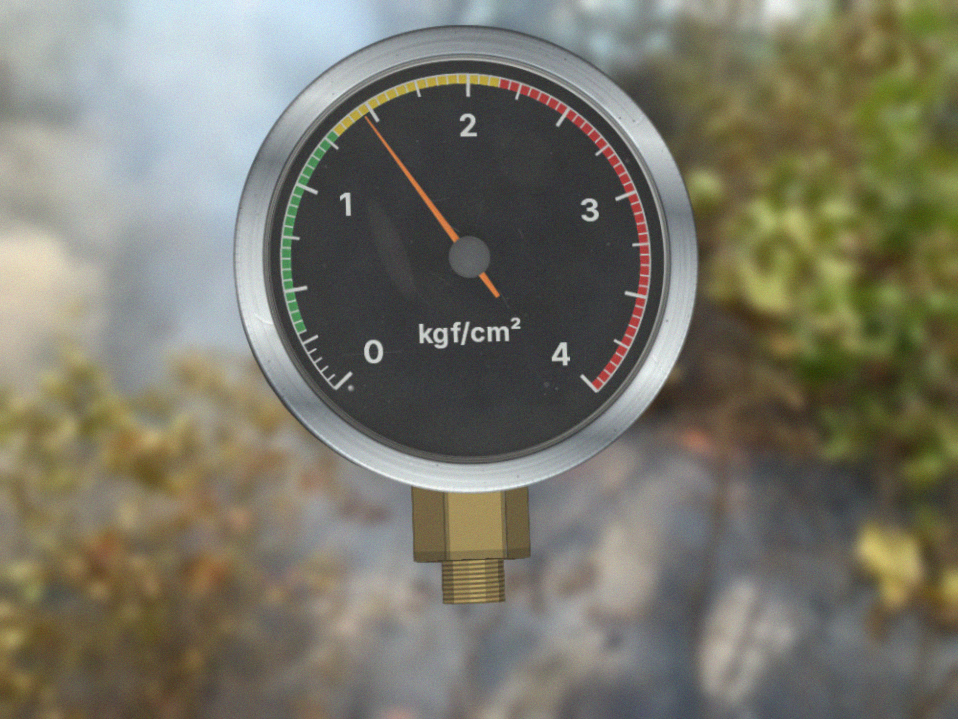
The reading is {"value": 1.45, "unit": "kg/cm²"}
